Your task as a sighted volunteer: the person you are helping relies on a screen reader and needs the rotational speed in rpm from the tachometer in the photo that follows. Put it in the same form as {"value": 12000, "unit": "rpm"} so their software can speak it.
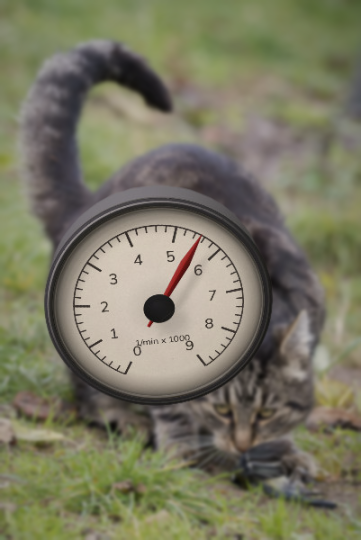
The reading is {"value": 5500, "unit": "rpm"}
